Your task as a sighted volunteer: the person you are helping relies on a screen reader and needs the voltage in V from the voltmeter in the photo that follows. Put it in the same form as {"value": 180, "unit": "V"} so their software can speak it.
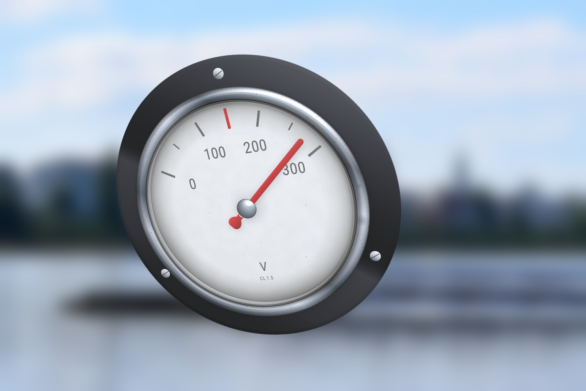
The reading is {"value": 275, "unit": "V"}
